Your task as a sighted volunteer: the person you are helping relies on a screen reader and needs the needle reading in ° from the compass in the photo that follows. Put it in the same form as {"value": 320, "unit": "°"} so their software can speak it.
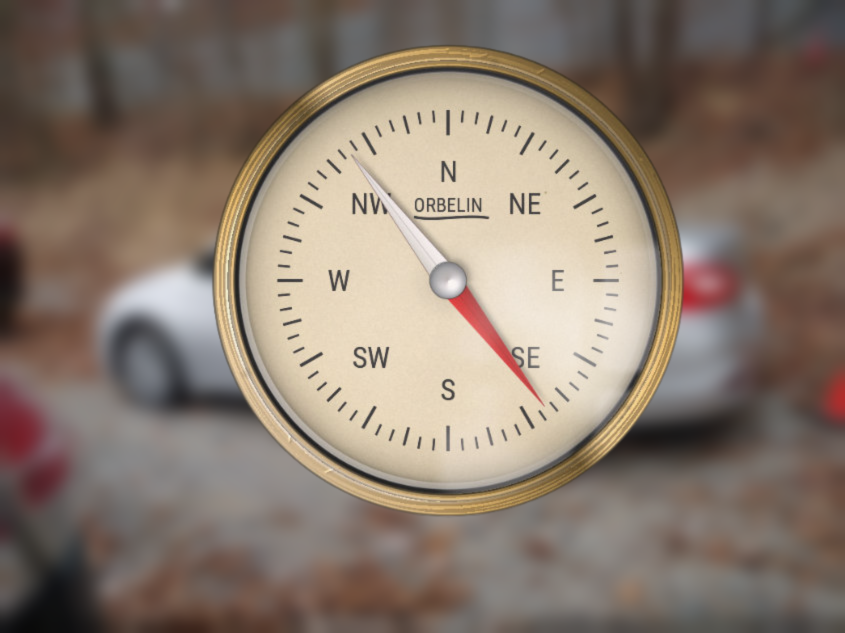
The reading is {"value": 142.5, "unit": "°"}
